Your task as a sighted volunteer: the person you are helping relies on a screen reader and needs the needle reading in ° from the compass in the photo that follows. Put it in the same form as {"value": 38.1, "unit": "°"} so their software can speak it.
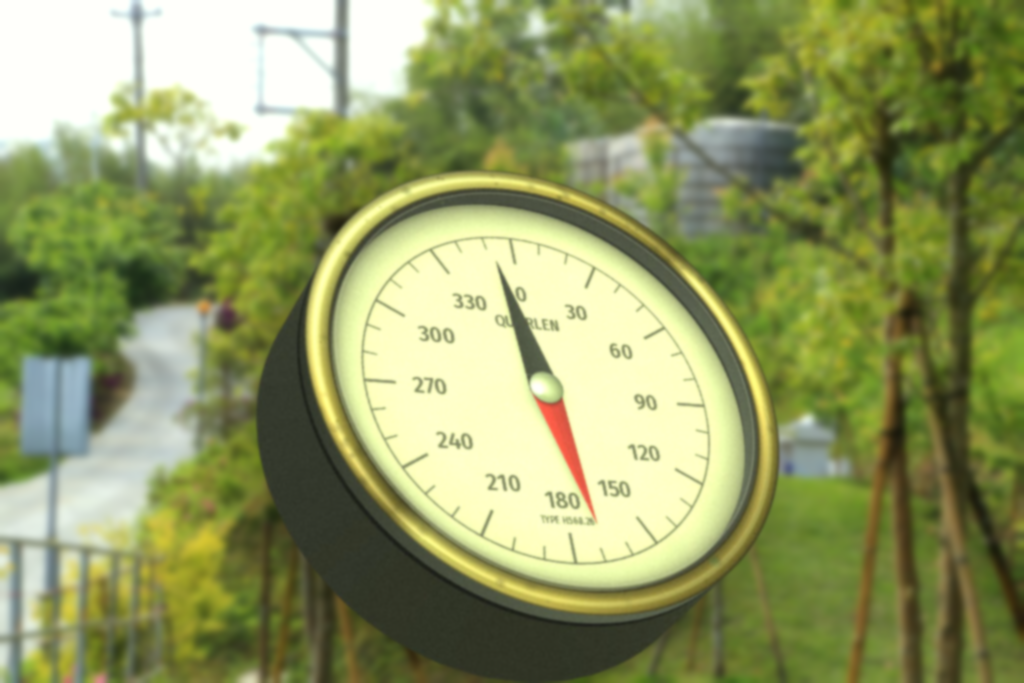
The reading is {"value": 170, "unit": "°"}
